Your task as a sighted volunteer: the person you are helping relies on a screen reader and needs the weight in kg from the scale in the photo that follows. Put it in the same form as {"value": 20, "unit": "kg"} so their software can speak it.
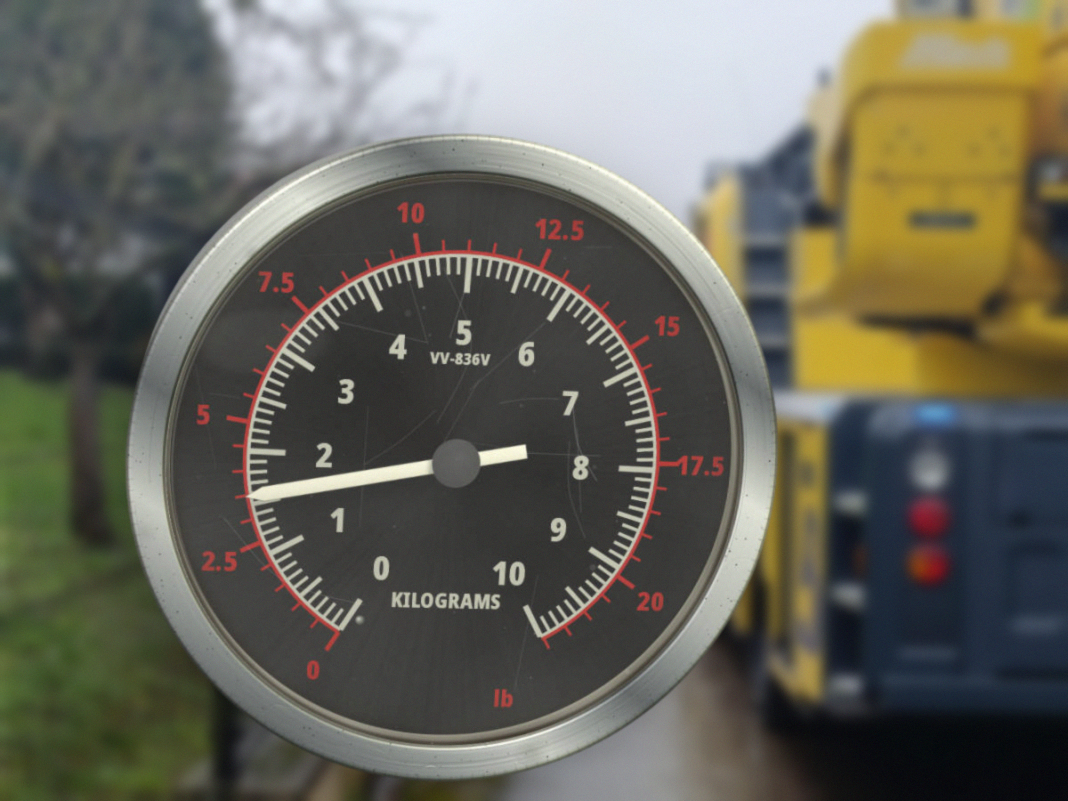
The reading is {"value": 1.6, "unit": "kg"}
